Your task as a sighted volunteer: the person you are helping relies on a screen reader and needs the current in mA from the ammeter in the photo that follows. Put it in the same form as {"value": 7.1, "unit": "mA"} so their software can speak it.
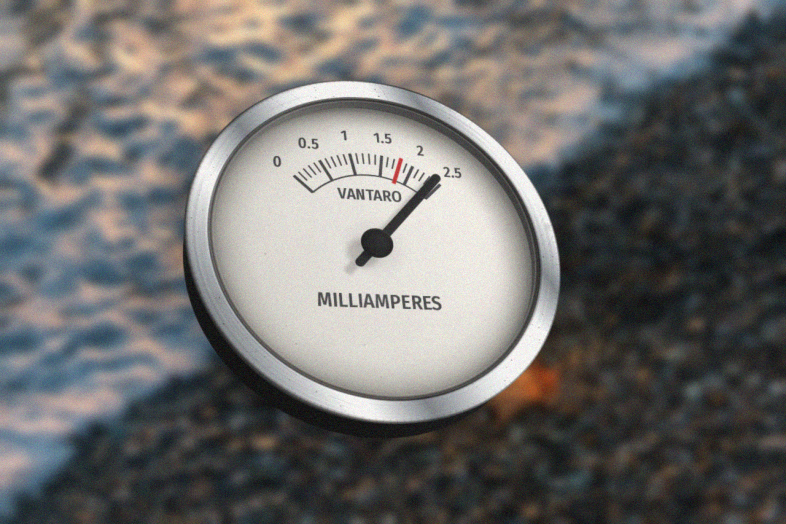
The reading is {"value": 2.4, "unit": "mA"}
